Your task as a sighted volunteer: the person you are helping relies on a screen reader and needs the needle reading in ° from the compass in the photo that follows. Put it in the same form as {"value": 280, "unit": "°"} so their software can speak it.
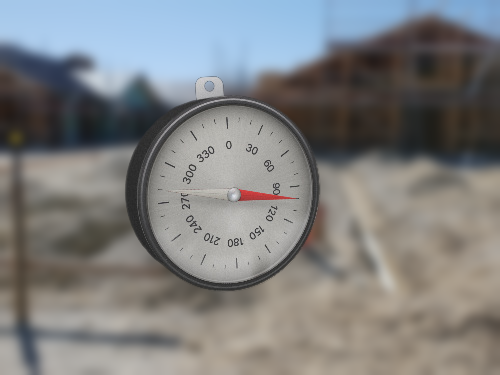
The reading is {"value": 100, "unit": "°"}
